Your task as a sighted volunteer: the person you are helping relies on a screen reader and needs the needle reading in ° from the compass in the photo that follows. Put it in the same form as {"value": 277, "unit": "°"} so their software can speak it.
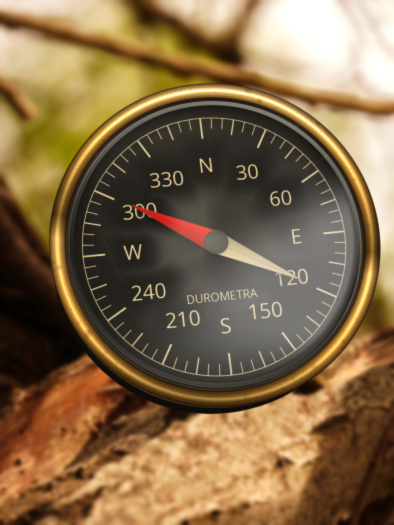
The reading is {"value": 300, "unit": "°"}
